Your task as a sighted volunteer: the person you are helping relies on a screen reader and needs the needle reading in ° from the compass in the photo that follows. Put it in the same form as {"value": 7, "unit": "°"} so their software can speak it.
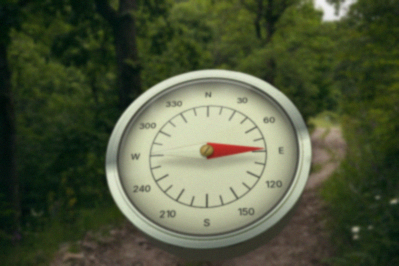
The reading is {"value": 90, "unit": "°"}
